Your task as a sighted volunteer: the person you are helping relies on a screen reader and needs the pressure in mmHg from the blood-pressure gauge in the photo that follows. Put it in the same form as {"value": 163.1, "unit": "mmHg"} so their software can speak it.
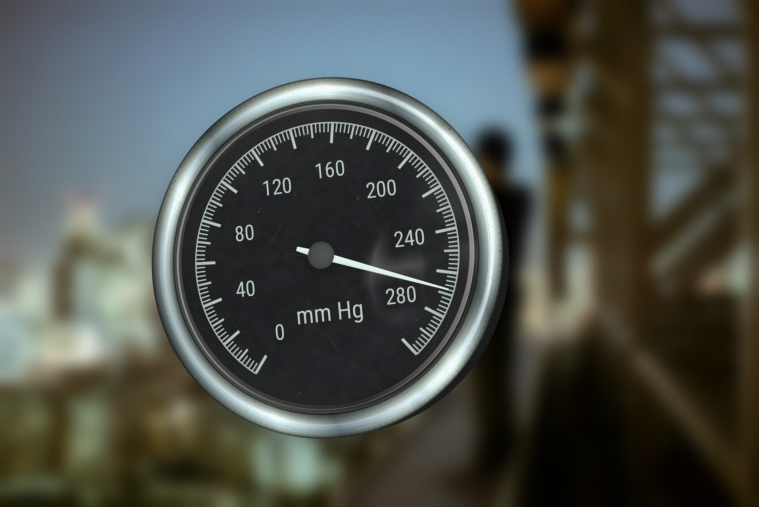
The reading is {"value": 268, "unit": "mmHg"}
